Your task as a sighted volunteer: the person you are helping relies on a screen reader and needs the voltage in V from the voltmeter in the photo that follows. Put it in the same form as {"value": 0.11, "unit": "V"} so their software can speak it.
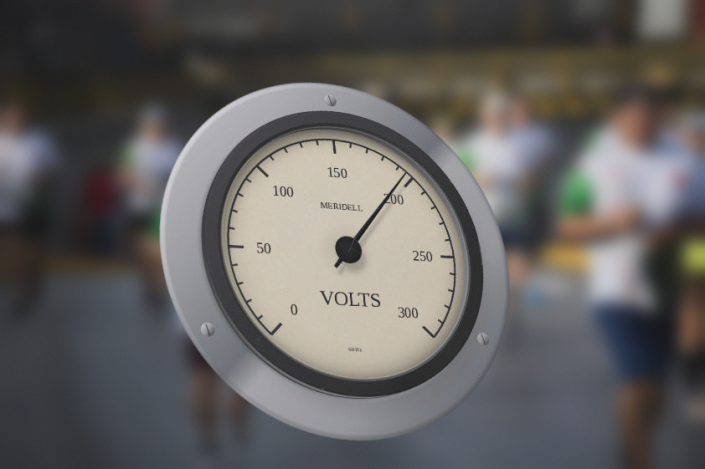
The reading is {"value": 195, "unit": "V"}
